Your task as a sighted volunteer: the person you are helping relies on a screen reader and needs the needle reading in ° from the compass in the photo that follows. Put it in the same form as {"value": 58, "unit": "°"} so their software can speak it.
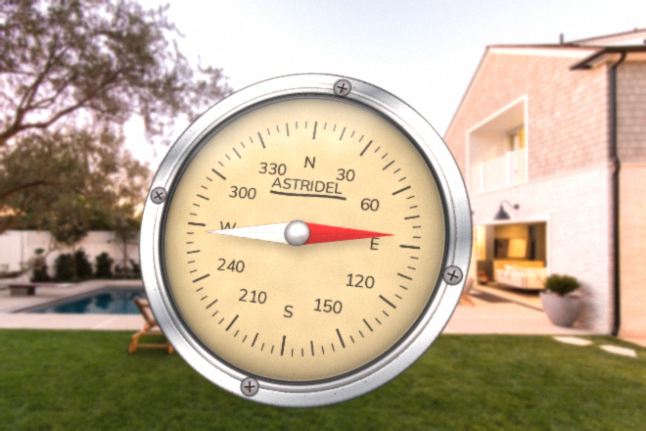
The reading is {"value": 85, "unit": "°"}
